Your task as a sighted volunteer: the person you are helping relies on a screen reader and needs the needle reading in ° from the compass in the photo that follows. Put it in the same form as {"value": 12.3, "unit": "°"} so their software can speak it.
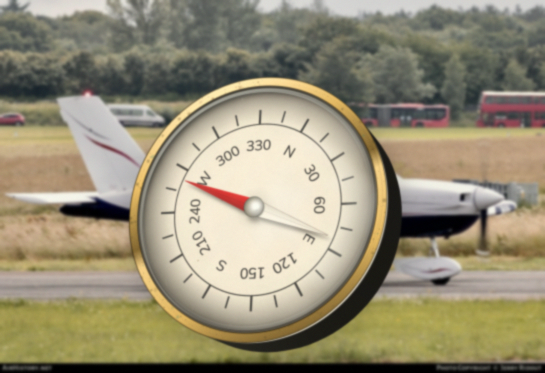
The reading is {"value": 262.5, "unit": "°"}
